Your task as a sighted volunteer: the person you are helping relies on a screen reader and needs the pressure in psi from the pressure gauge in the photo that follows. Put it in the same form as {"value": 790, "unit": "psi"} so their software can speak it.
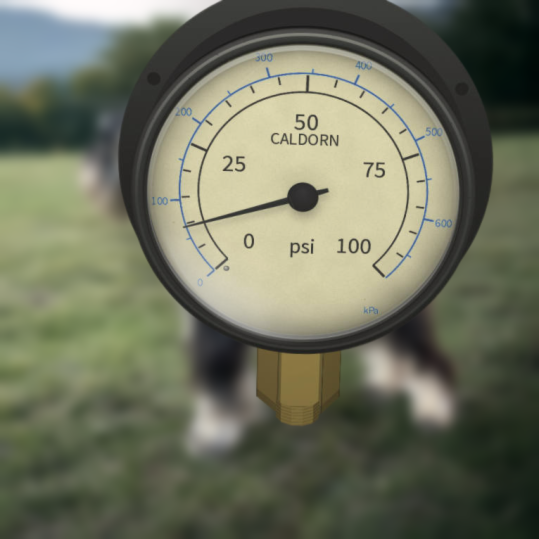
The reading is {"value": 10, "unit": "psi"}
